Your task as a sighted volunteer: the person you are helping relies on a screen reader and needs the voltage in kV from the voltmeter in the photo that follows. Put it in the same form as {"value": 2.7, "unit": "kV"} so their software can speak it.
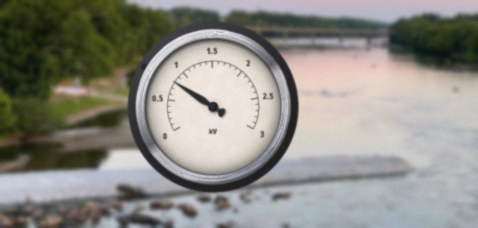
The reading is {"value": 0.8, "unit": "kV"}
